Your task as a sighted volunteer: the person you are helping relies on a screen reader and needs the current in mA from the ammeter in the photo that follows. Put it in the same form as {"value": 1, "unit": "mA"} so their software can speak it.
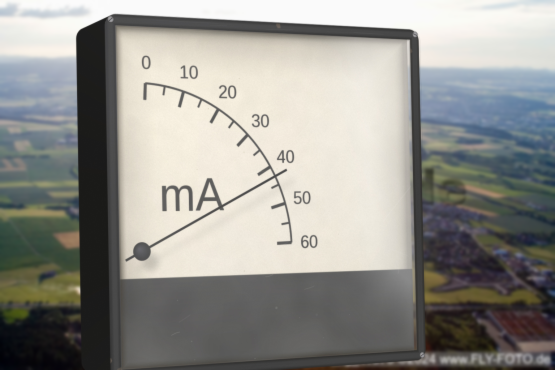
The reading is {"value": 42.5, "unit": "mA"}
